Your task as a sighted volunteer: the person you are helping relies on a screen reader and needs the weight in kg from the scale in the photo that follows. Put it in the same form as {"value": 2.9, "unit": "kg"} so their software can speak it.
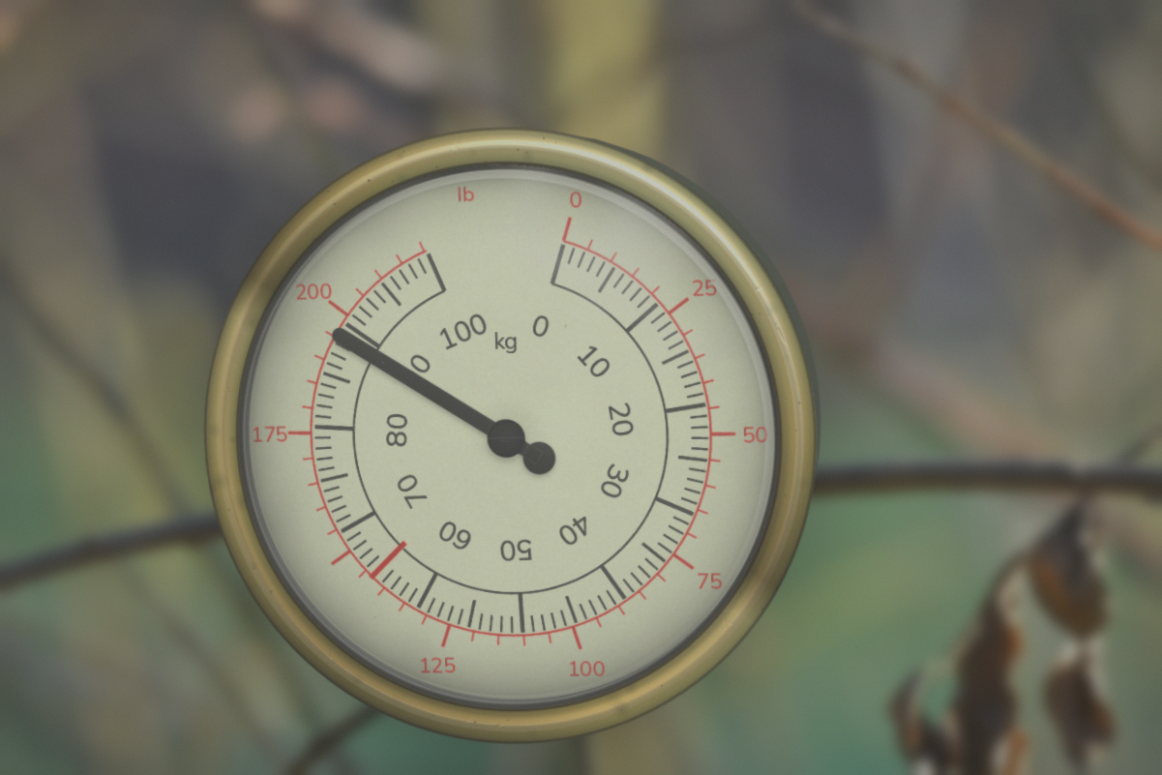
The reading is {"value": 89, "unit": "kg"}
